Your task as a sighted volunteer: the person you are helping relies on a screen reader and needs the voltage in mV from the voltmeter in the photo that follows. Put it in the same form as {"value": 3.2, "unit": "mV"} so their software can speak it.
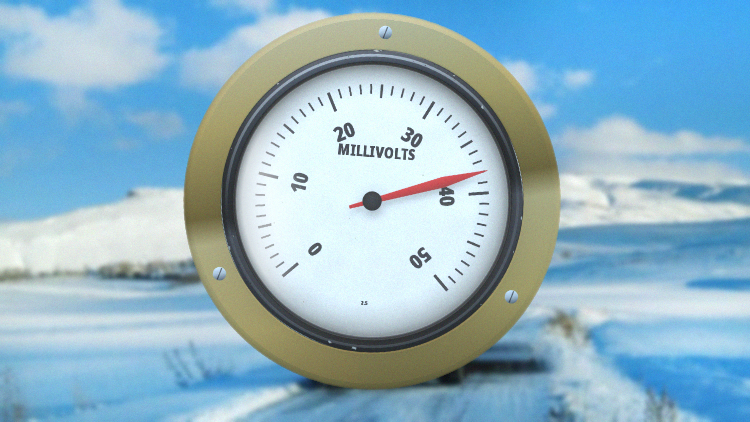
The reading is {"value": 38, "unit": "mV"}
